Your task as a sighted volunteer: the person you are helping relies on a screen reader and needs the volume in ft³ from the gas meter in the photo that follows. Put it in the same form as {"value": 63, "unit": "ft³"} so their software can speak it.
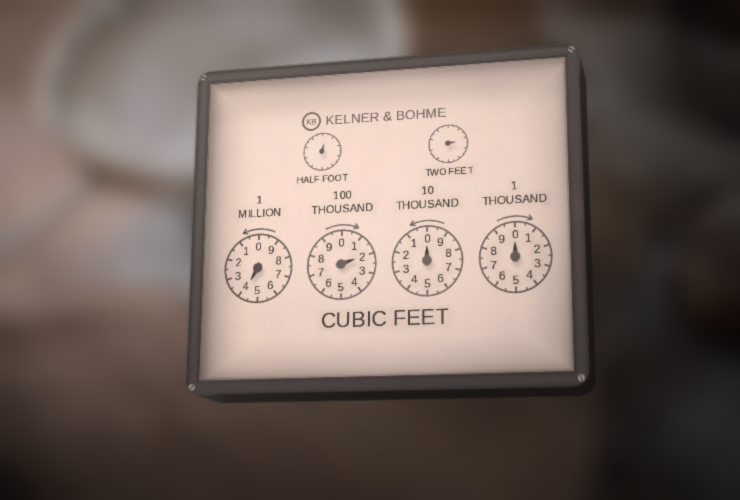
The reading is {"value": 420000, "unit": "ft³"}
